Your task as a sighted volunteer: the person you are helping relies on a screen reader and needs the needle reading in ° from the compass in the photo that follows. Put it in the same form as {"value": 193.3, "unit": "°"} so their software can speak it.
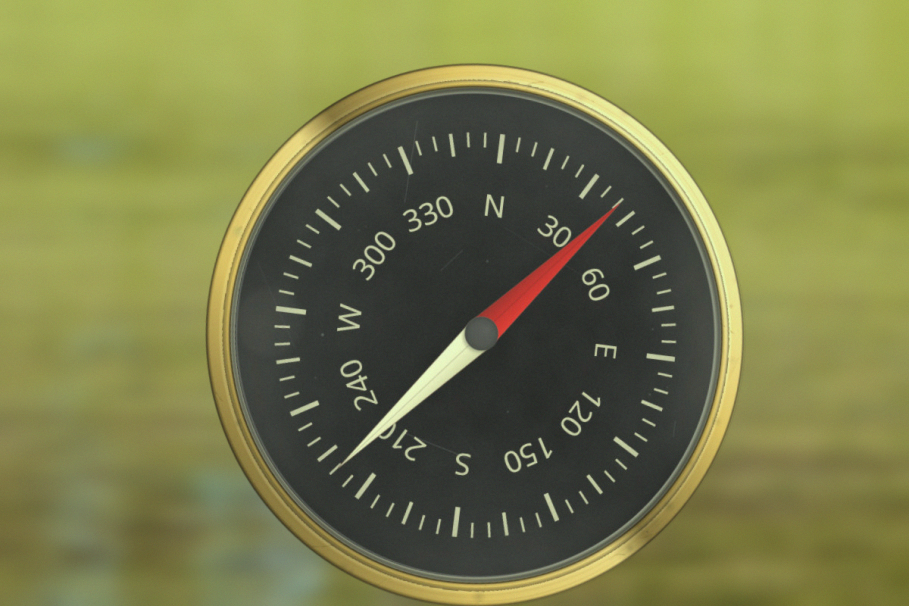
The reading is {"value": 40, "unit": "°"}
